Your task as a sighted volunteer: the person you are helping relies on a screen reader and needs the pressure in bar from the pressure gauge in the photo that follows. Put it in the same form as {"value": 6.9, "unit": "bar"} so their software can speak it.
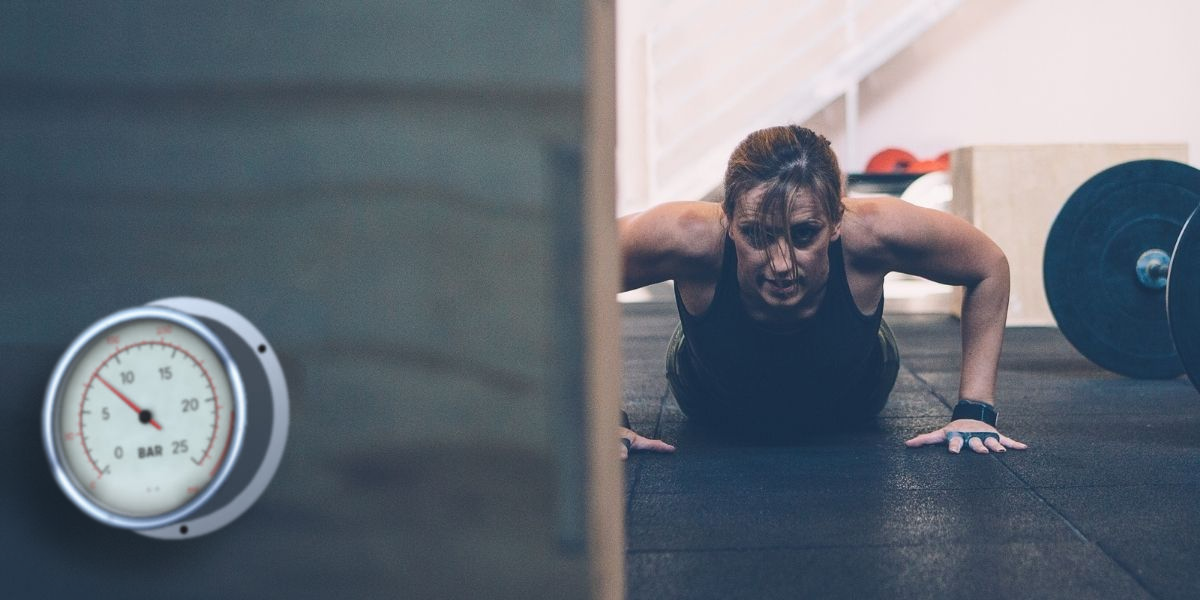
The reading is {"value": 8, "unit": "bar"}
